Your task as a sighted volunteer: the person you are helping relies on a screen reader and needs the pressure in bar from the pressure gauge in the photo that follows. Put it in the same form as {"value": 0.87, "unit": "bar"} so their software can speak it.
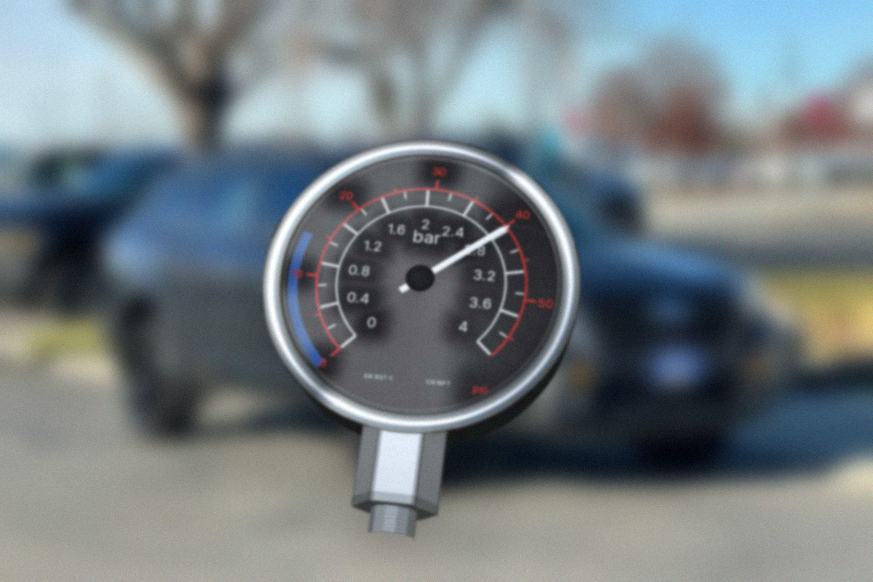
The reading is {"value": 2.8, "unit": "bar"}
